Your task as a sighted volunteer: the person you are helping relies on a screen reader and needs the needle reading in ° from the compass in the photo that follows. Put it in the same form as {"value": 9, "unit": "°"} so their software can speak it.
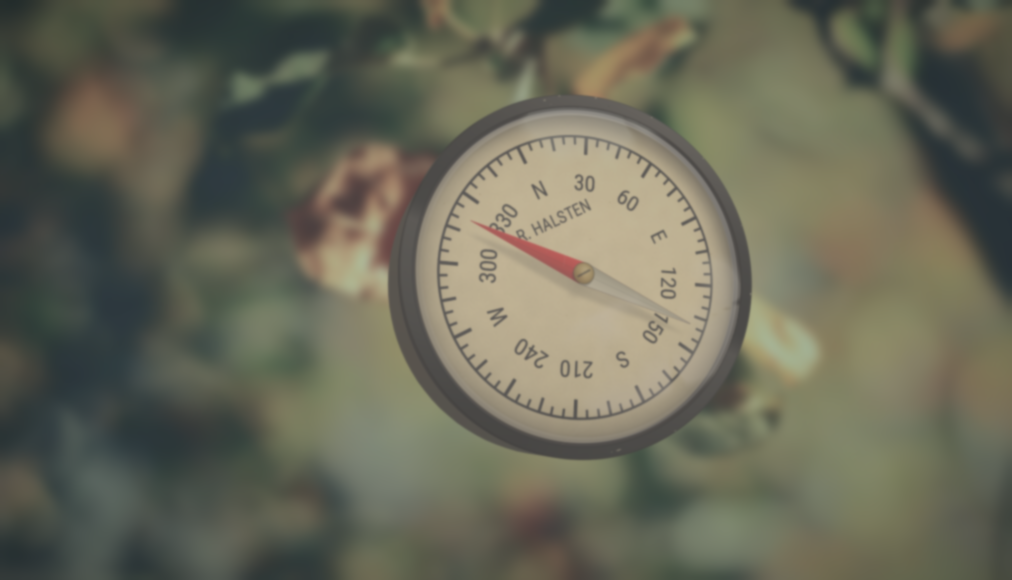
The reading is {"value": 320, "unit": "°"}
